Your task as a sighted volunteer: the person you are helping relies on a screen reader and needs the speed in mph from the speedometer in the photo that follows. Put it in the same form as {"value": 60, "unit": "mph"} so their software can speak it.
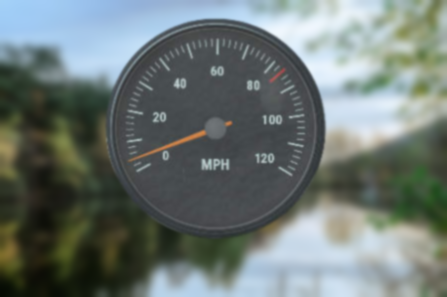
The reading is {"value": 4, "unit": "mph"}
